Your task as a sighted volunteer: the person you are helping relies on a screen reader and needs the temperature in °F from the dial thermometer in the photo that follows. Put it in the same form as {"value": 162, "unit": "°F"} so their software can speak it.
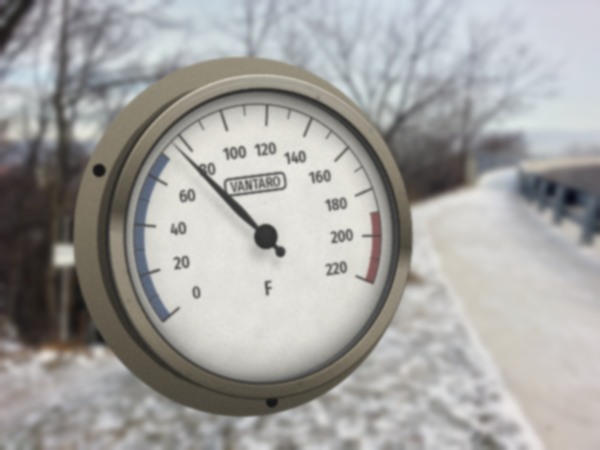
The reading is {"value": 75, "unit": "°F"}
